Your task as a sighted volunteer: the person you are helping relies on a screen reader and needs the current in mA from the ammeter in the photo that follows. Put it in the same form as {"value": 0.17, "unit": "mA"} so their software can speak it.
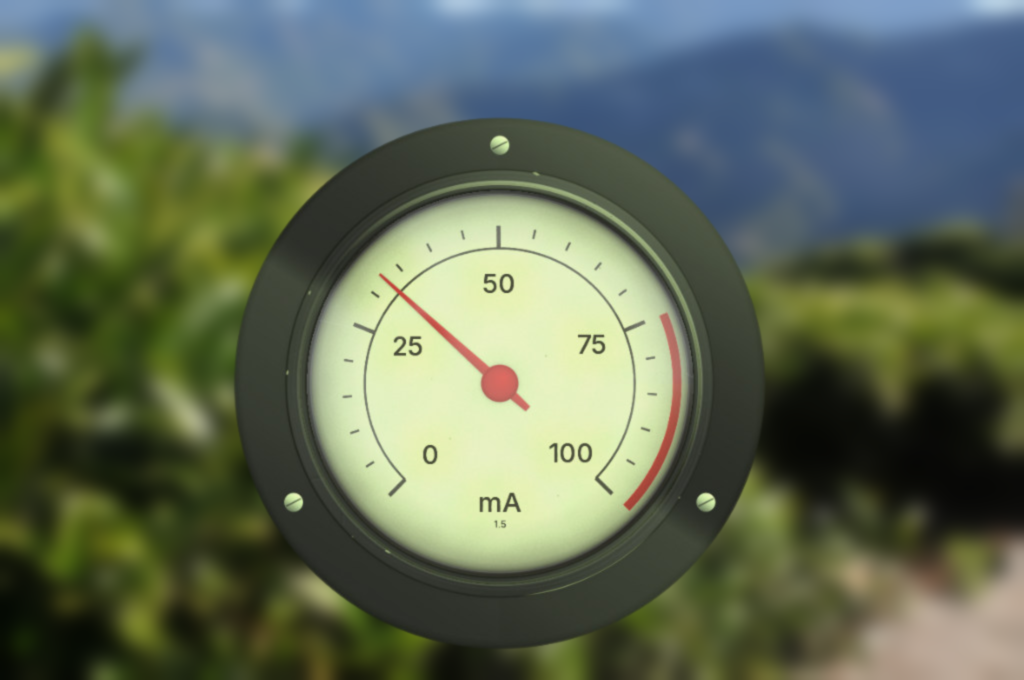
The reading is {"value": 32.5, "unit": "mA"}
